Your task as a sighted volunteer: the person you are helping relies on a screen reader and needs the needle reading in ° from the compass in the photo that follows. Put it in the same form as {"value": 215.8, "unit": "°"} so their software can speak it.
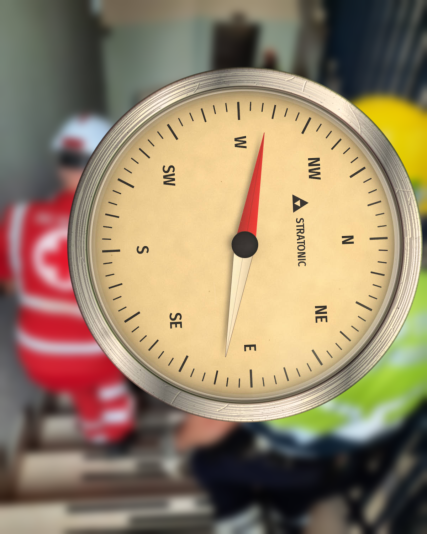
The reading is {"value": 282.5, "unit": "°"}
